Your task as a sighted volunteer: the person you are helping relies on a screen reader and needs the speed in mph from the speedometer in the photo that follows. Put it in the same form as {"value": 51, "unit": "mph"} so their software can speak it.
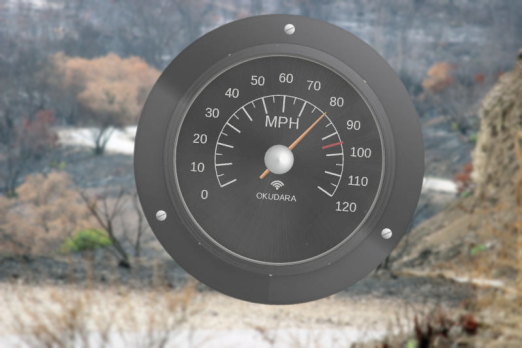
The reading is {"value": 80, "unit": "mph"}
